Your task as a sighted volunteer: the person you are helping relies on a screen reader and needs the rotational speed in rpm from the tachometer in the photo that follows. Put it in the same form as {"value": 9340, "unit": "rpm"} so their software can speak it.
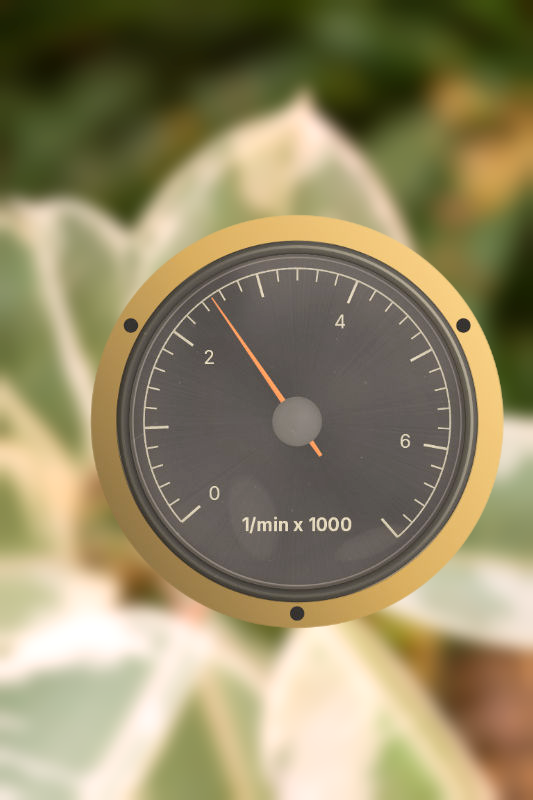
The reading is {"value": 2500, "unit": "rpm"}
